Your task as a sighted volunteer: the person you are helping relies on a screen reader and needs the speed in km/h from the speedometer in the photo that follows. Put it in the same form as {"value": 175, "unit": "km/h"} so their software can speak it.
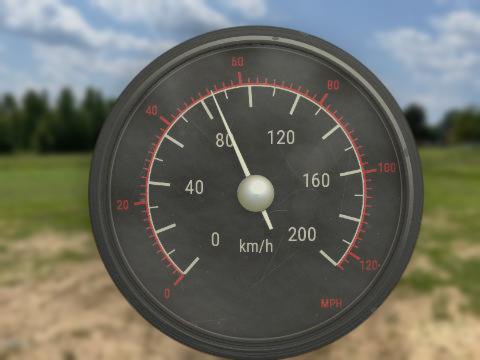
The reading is {"value": 85, "unit": "km/h"}
